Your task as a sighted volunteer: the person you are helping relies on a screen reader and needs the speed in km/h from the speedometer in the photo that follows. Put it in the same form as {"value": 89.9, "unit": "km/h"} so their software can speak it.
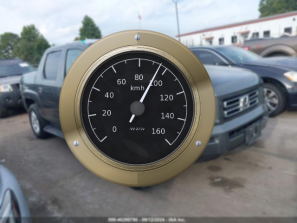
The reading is {"value": 95, "unit": "km/h"}
